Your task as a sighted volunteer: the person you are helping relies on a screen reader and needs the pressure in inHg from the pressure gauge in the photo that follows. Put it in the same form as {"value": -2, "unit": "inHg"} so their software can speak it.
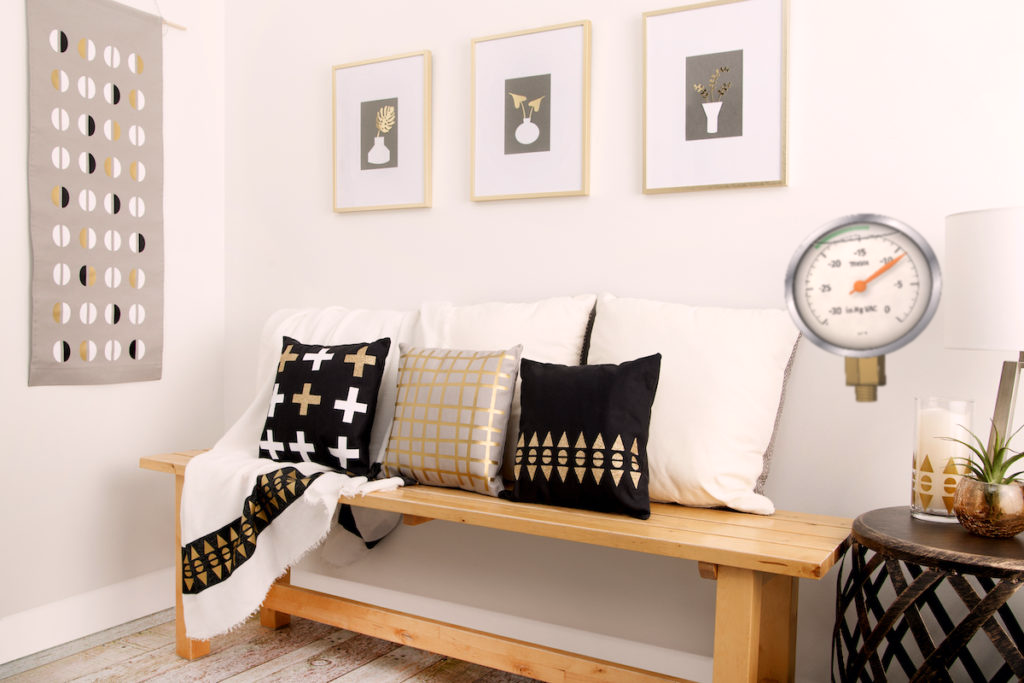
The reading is {"value": -9, "unit": "inHg"}
